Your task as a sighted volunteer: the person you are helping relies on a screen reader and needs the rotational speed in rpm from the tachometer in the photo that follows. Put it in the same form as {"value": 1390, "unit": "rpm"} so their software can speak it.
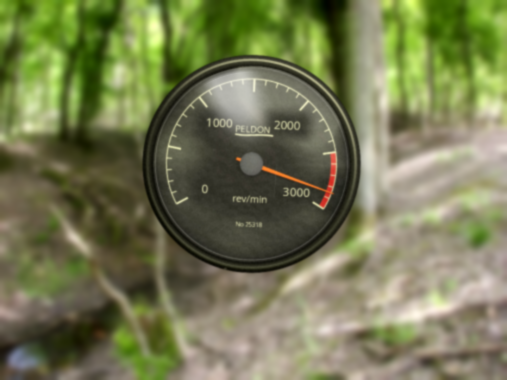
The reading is {"value": 2850, "unit": "rpm"}
